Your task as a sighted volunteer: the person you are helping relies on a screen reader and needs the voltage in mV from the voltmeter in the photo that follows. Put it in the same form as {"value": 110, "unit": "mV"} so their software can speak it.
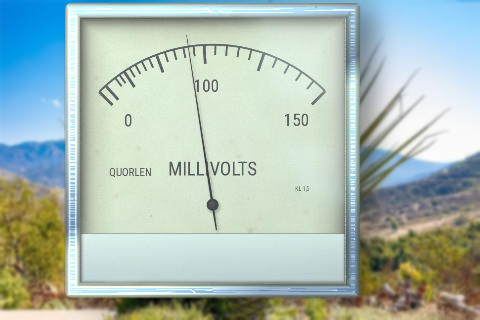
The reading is {"value": 92.5, "unit": "mV"}
